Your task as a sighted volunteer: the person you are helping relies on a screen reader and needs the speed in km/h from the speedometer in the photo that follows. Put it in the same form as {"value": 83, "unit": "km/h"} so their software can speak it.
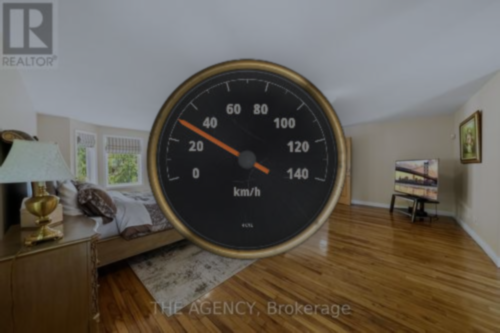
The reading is {"value": 30, "unit": "km/h"}
